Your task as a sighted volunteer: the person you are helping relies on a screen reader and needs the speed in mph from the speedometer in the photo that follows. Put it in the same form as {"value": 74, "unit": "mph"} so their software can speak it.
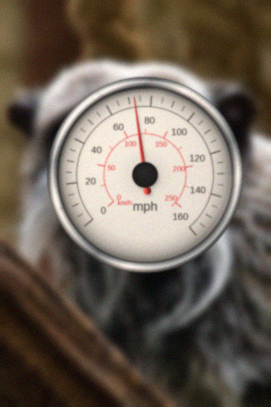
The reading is {"value": 72.5, "unit": "mph"}
